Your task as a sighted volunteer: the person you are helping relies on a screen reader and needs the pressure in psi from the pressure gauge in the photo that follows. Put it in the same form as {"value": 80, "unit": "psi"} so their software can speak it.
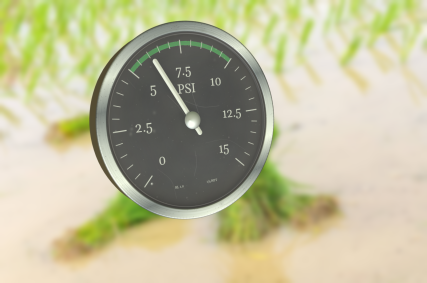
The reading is {"value": 6, "unit": "psi"}
